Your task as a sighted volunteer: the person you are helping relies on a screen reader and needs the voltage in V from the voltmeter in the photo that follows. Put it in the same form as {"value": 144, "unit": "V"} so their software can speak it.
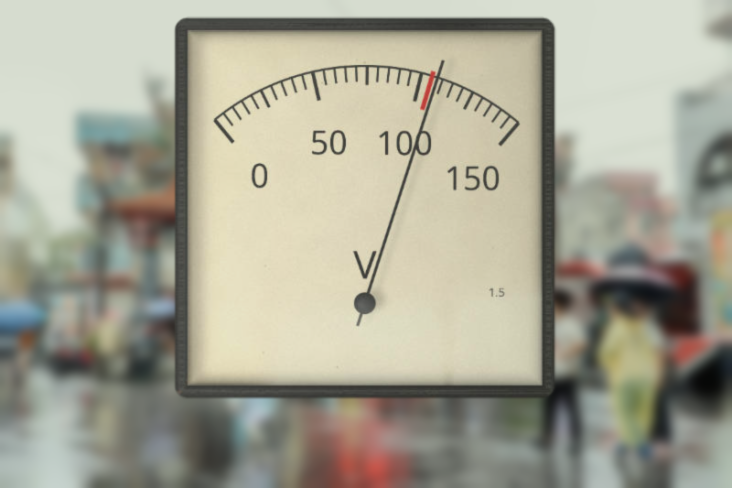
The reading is {"value": 107.5, "unit": "V"}
